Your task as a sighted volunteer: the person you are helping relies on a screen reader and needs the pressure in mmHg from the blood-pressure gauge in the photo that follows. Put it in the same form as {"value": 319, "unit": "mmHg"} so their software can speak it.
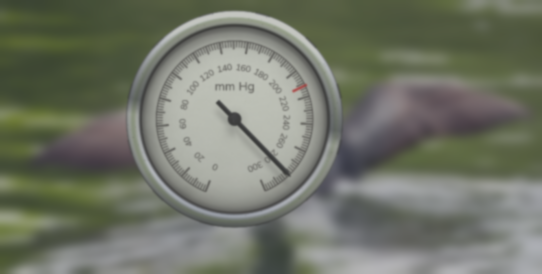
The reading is {"value": 280, "unit": "mmHg"}
